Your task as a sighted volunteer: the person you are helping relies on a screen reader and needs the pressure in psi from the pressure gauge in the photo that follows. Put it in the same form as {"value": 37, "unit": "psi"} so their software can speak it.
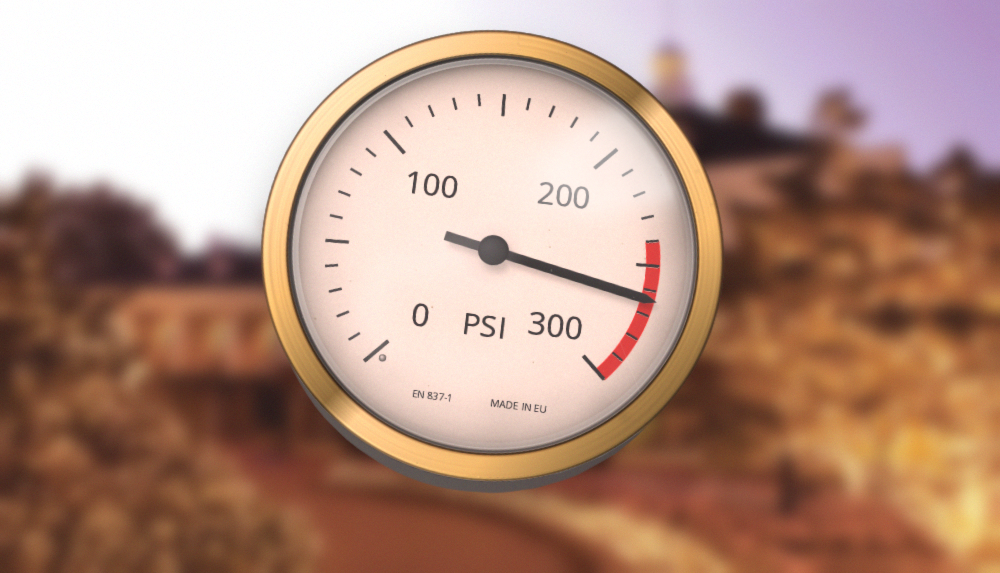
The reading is {"value": 265, "unit": "psi"}
